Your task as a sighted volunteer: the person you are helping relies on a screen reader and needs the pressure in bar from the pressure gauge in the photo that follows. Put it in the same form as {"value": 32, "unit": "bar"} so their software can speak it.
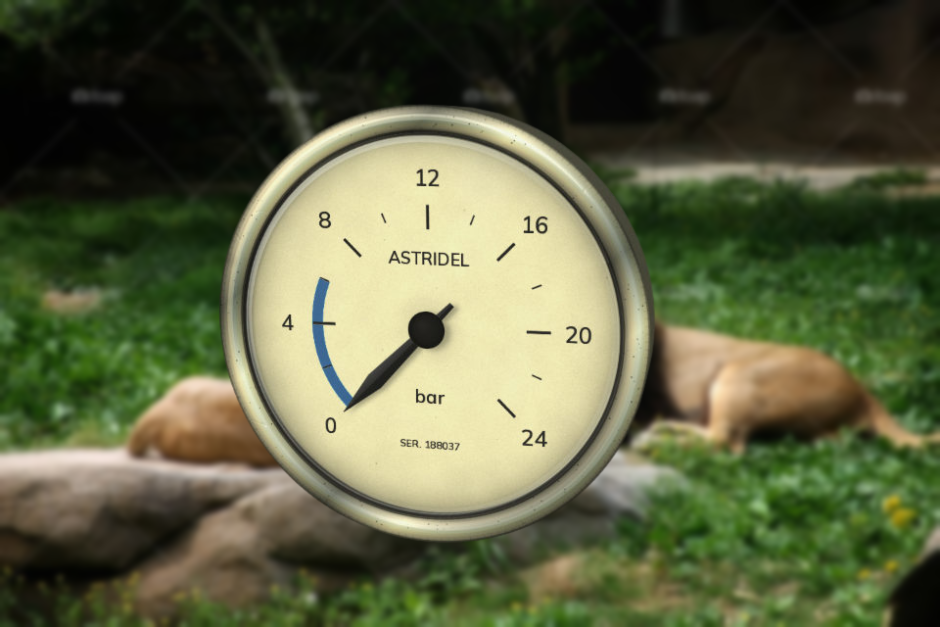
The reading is {"value": 0, "unit": "bar"}
